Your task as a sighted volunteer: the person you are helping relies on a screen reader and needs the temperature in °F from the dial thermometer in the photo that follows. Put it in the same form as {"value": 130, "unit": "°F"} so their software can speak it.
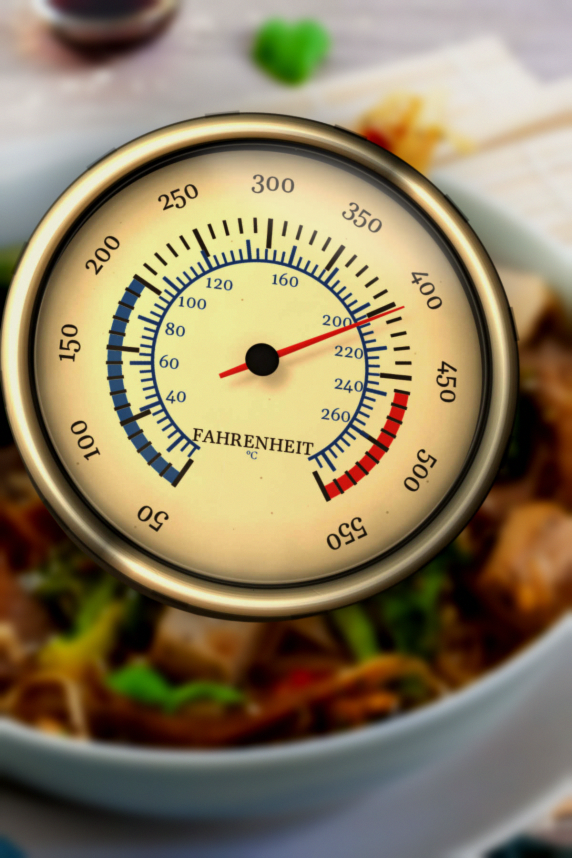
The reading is {"value": 405, "unit": "°F"}
